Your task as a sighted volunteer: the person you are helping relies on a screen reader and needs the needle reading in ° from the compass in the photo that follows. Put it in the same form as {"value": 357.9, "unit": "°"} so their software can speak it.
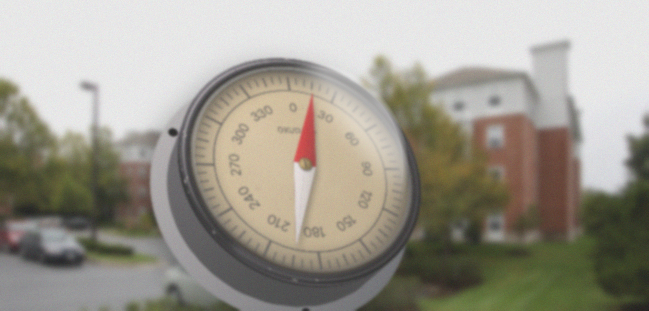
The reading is {"value": 15, "unit": "°"}
